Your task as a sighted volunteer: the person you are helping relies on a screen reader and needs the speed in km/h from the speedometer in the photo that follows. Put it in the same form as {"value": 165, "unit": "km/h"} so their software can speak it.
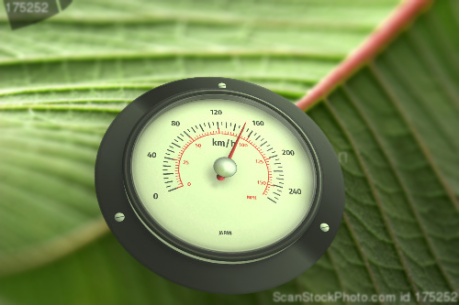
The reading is {"value": 150, "unit": "km/h"}
